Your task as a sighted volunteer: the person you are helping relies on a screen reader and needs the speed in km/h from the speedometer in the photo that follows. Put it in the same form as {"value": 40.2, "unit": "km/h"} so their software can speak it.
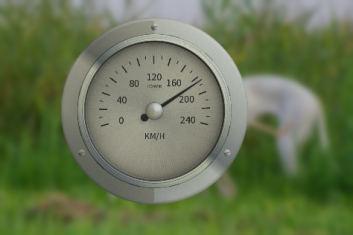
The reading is {"value": 185, "unit": "km/h"}
